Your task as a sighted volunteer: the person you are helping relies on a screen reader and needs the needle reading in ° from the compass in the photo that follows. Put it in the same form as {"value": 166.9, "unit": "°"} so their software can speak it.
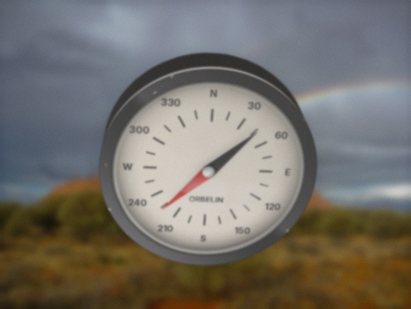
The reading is {"value": 225, "unit": "°"}
